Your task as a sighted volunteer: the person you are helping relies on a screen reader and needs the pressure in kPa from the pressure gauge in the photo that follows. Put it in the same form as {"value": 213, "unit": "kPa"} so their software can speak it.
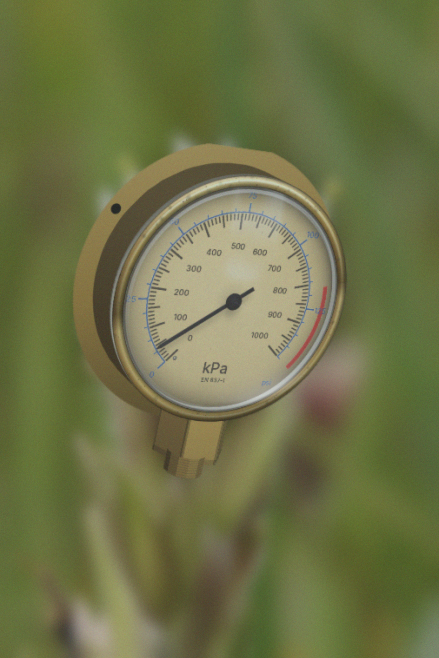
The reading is {"value": 50, "unit": "kPa"}
